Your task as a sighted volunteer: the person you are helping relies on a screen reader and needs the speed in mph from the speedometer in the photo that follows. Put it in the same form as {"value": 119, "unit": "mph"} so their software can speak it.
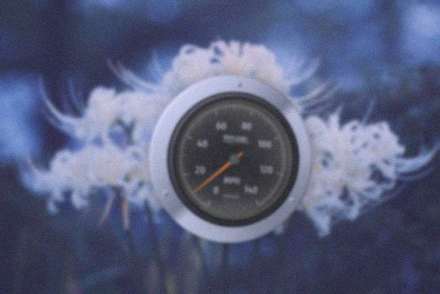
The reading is {"value": 10, "unit": "mph"}
